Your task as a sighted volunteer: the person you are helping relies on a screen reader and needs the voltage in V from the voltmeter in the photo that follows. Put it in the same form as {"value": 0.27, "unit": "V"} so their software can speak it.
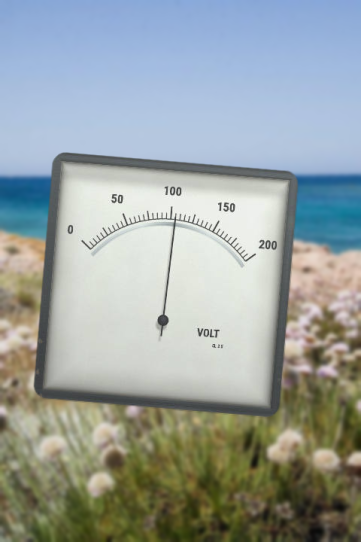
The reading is {"value": 105, "unit": "V"}
